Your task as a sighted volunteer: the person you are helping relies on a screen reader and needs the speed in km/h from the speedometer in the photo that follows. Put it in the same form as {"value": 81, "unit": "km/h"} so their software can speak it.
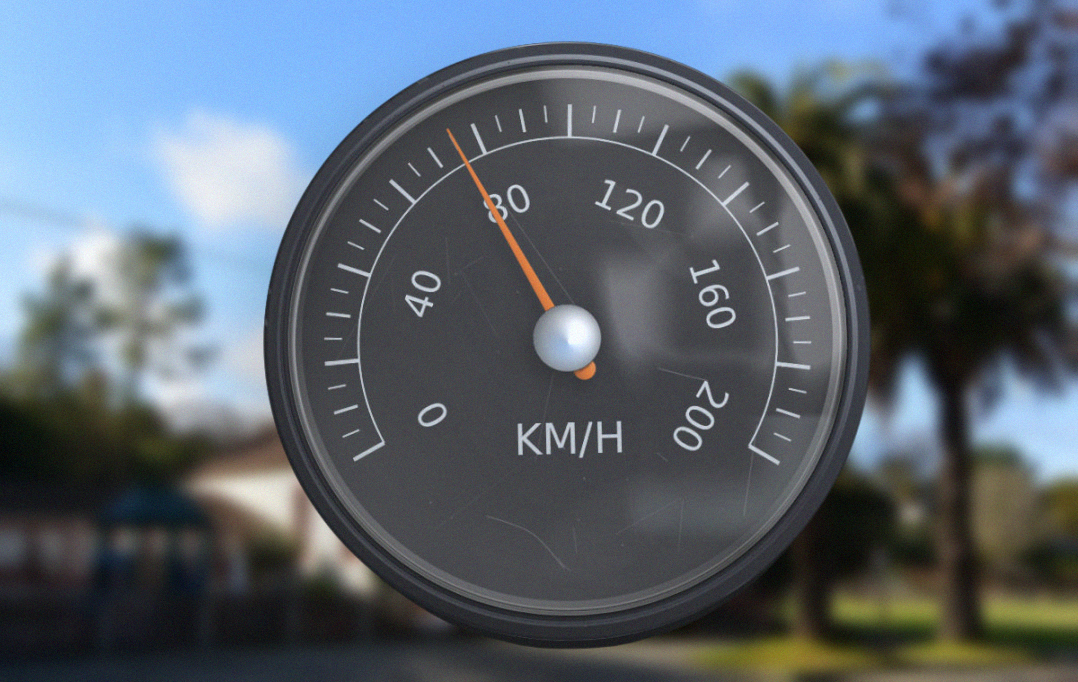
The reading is {"value": 75, "unit": "km/h"}
